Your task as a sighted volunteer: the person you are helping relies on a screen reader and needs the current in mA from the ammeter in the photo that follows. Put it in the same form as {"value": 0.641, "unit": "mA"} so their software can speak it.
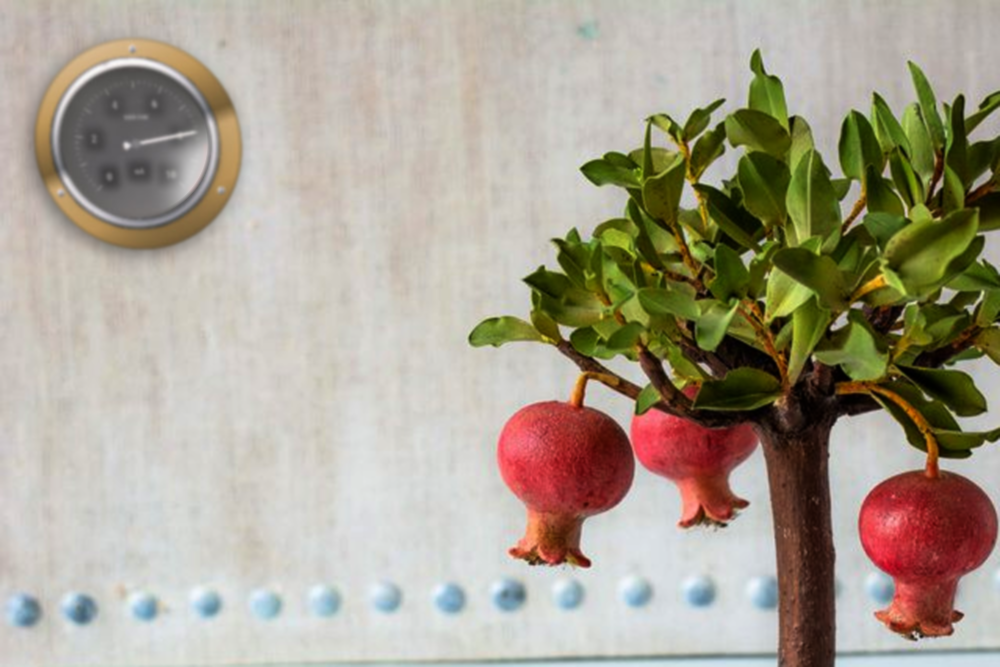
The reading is {"value": 8, "unit": "mA"}
